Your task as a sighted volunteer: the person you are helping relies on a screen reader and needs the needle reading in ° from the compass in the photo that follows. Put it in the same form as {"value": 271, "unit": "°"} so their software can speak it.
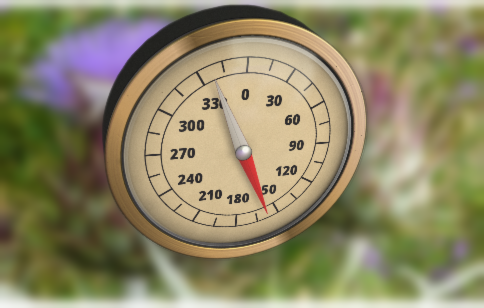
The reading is {"value": 157.5, "unit": "°"}
